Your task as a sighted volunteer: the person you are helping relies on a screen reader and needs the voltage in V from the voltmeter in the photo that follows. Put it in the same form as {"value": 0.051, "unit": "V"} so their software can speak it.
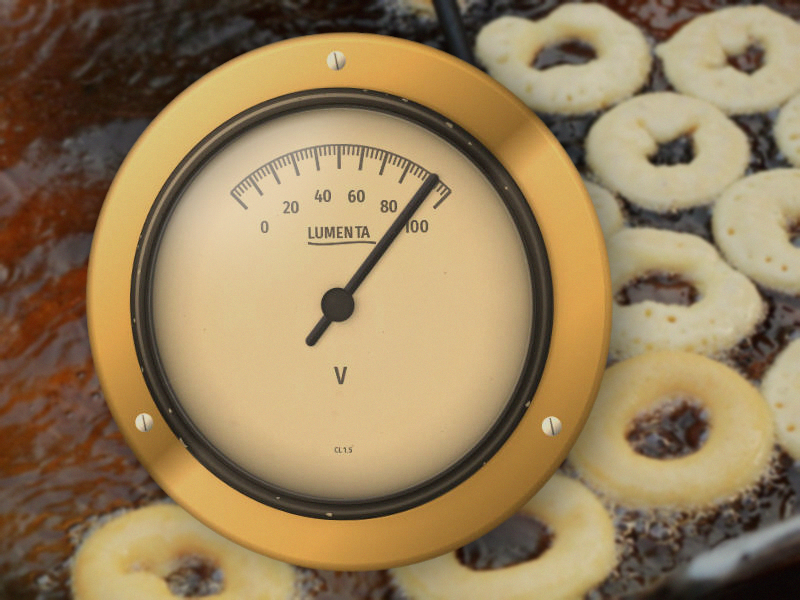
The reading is {"value": 92, "unit": "V"}
